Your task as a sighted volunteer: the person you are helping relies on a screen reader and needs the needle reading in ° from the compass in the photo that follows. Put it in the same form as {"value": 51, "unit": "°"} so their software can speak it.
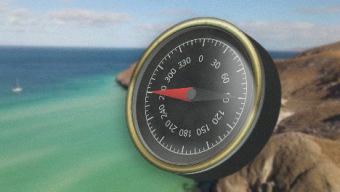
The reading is {"value": 270, "unit": "°"}
